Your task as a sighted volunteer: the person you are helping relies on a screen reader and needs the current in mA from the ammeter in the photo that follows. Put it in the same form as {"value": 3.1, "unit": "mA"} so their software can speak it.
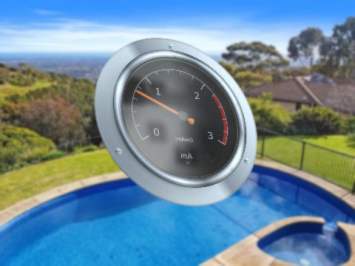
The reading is {"value": 0.7, "unit": "mA"}
